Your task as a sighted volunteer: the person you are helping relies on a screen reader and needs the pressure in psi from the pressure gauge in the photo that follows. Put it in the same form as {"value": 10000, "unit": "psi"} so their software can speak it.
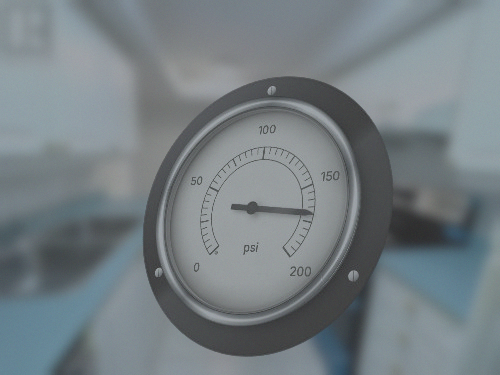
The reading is {"value": 170, "unit": "psi"}
